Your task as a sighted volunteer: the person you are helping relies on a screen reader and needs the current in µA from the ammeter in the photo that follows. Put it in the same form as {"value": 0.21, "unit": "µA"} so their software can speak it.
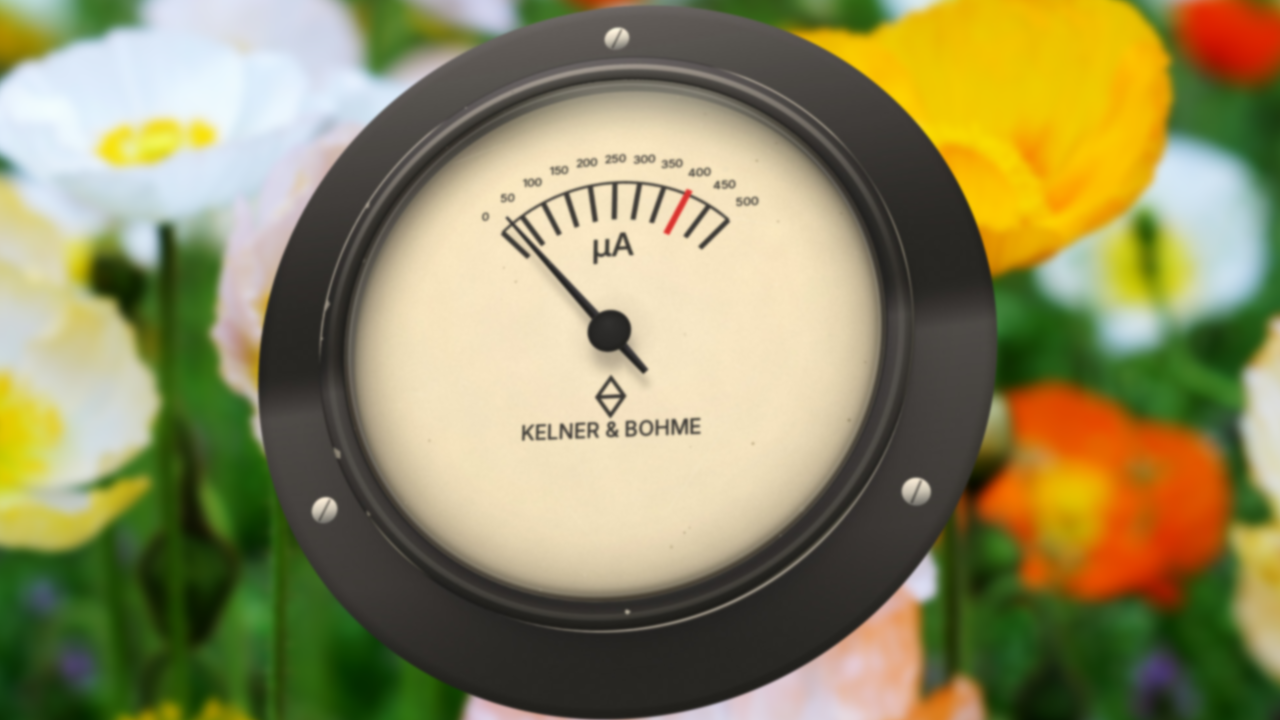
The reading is {"value": 25, "unit": "µA"}
